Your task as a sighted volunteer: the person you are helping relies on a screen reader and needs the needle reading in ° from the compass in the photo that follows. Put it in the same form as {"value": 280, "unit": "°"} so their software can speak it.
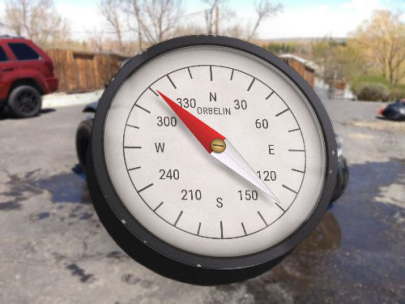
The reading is {"value": 315, "unit": "°"}
